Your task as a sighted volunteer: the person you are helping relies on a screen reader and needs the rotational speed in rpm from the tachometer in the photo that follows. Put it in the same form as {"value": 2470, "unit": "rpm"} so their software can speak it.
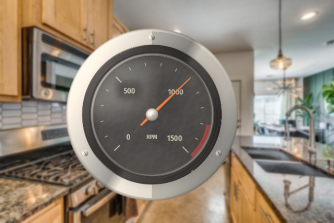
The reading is {"value": 1000, "unit": "rpm"}
